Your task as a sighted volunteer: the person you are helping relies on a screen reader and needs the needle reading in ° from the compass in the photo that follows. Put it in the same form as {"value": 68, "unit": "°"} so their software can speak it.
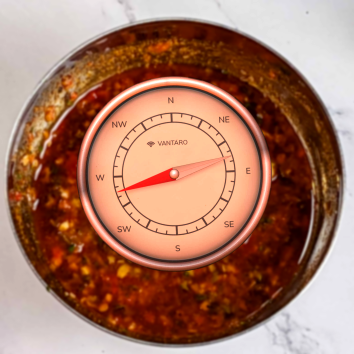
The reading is {"value": 255, "unit": "°"}
